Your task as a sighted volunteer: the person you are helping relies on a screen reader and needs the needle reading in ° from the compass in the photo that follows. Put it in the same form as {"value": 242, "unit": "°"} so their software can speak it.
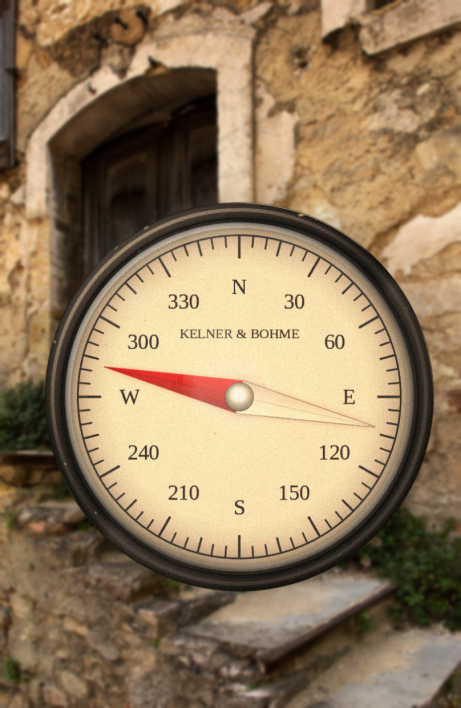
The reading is {"value": 282.5, "unit": "°"}
